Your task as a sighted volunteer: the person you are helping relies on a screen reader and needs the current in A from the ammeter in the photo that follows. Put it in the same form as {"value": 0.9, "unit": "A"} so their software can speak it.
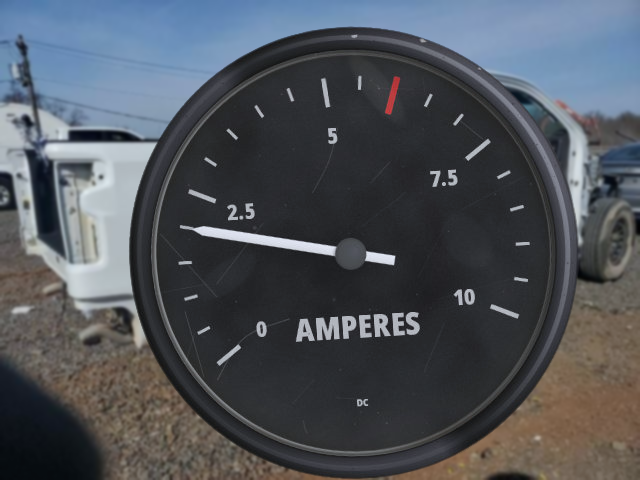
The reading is {"value": 2, "unit": "A"}
